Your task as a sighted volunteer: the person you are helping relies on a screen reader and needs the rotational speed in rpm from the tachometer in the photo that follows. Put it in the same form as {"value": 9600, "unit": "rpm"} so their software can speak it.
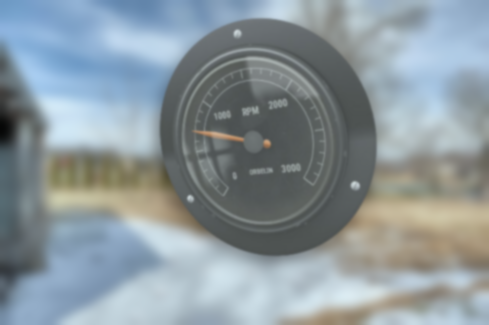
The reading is {"value": 700, "unit": "rpm"}
